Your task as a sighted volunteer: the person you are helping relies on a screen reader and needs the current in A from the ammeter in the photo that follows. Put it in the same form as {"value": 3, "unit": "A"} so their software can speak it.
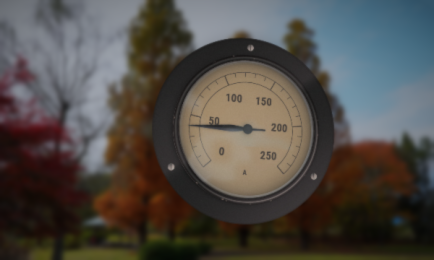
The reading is {"value": 40, "unit": "A"}
